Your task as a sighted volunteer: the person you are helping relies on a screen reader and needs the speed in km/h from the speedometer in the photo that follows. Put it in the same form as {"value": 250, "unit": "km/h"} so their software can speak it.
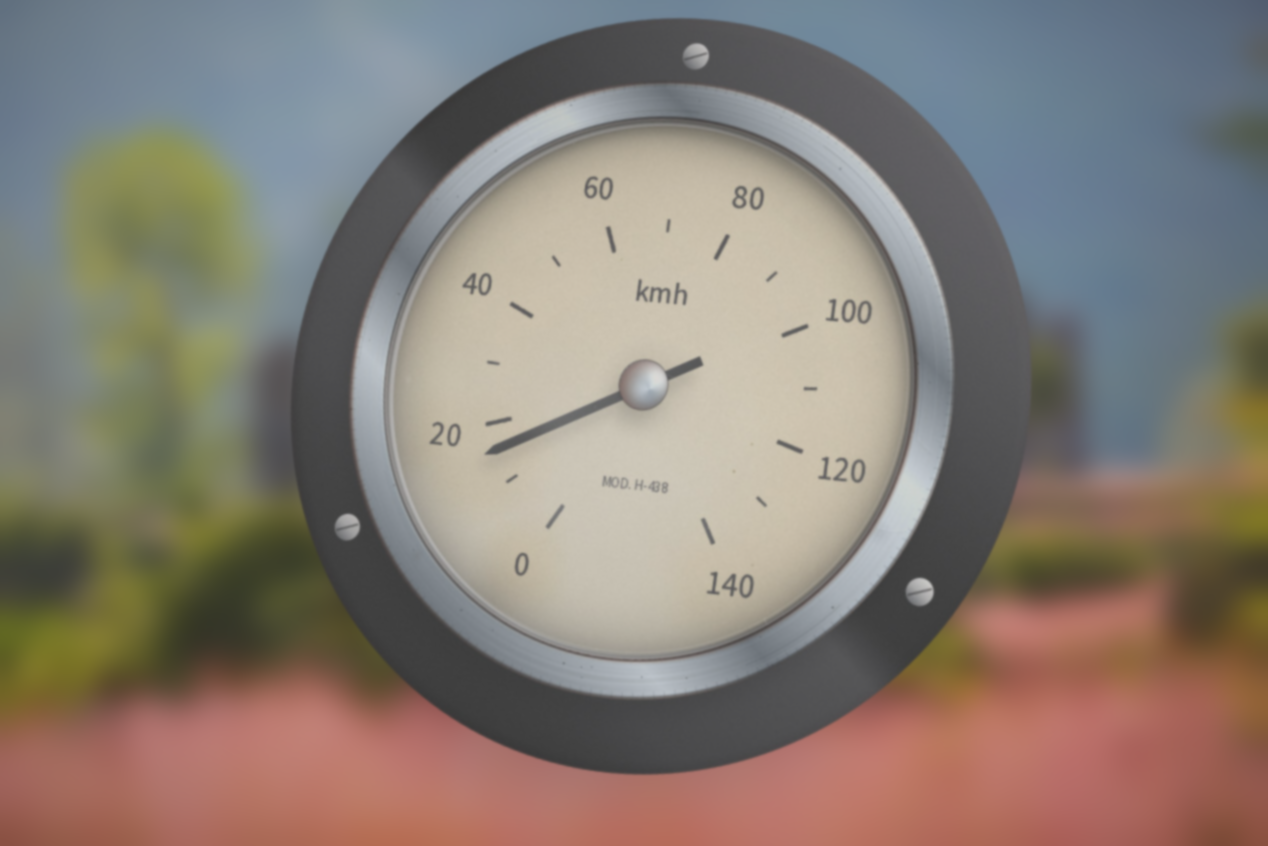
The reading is {"value": 15, "unit": "km/h"}
